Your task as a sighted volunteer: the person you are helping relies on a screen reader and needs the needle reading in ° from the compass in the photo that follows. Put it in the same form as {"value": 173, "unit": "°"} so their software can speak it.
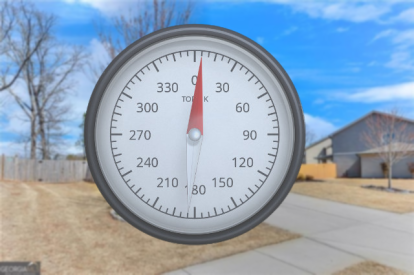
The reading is {"value": 5, "unit": "°"}
